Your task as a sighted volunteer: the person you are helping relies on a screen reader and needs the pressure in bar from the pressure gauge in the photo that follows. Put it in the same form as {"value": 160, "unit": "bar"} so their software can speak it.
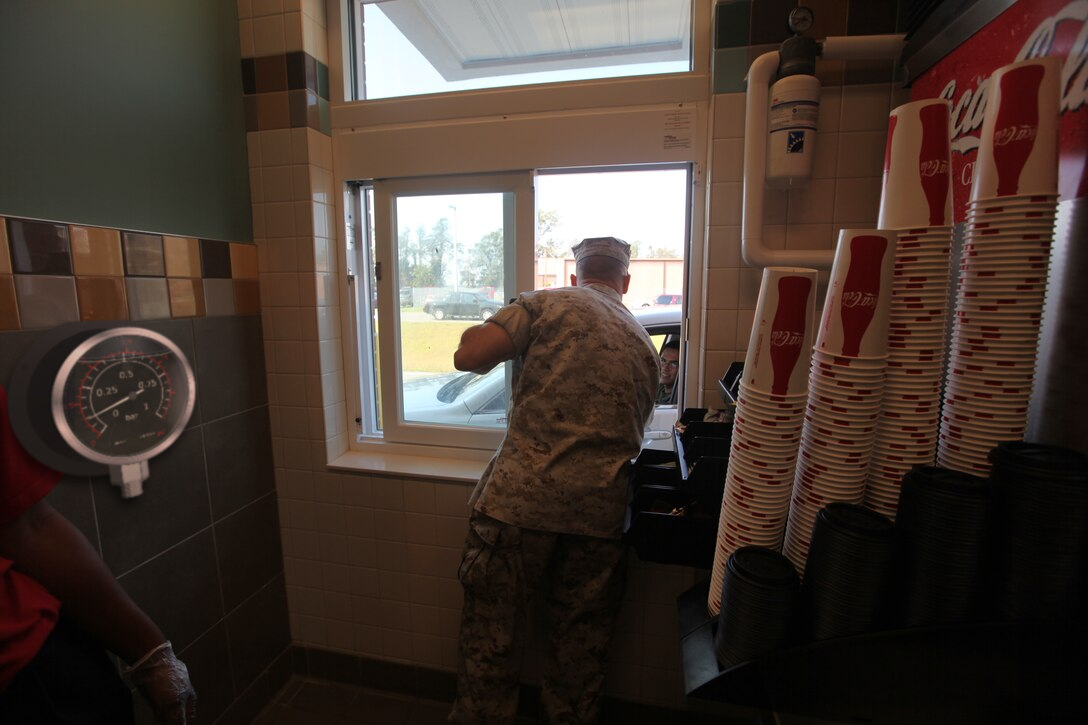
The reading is {"value": 0.1, "unit": "bar"}
